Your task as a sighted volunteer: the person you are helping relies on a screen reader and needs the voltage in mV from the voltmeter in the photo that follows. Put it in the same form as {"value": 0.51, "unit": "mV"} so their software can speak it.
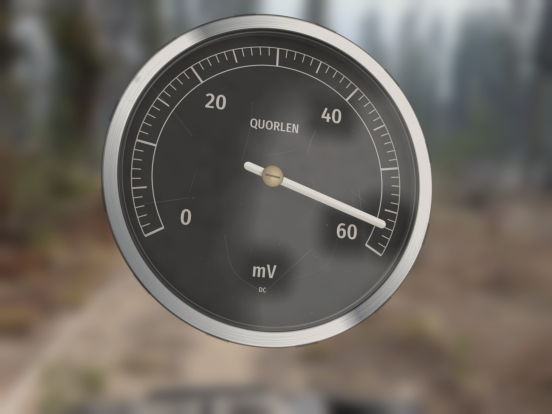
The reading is {"value": 57, "unit": "mV"}
